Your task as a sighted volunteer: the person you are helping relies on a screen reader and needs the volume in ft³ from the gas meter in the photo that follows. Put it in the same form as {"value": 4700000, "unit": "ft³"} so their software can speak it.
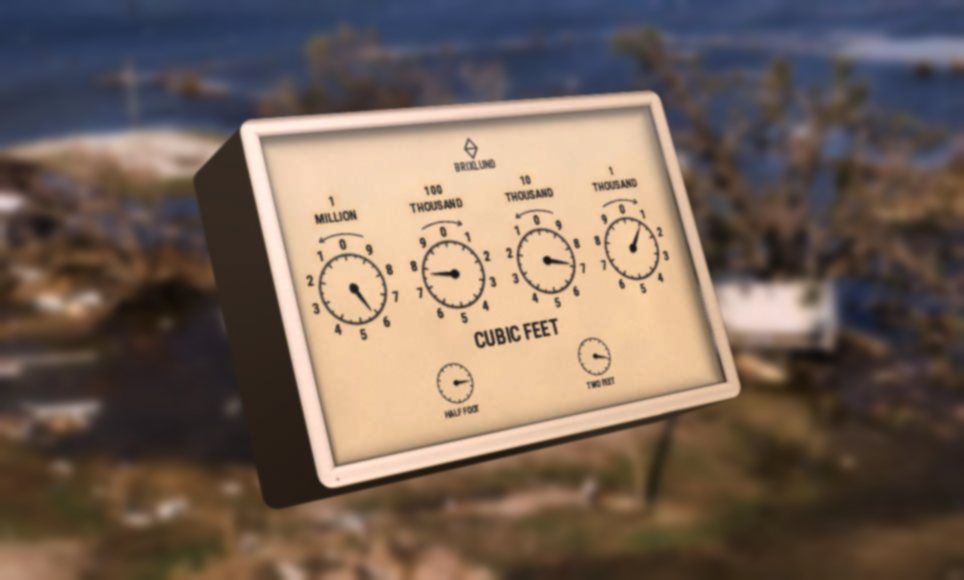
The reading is {"value": 577100, "unit": "ft³"}
